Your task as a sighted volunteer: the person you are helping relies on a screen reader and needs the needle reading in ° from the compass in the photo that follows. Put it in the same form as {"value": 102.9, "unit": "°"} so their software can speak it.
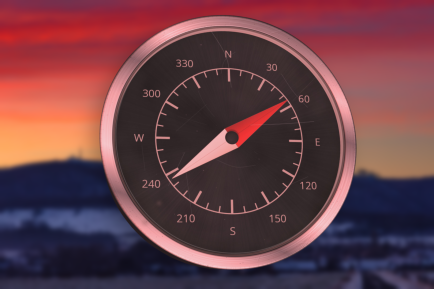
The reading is {"value": 55, "unit": "°"}
